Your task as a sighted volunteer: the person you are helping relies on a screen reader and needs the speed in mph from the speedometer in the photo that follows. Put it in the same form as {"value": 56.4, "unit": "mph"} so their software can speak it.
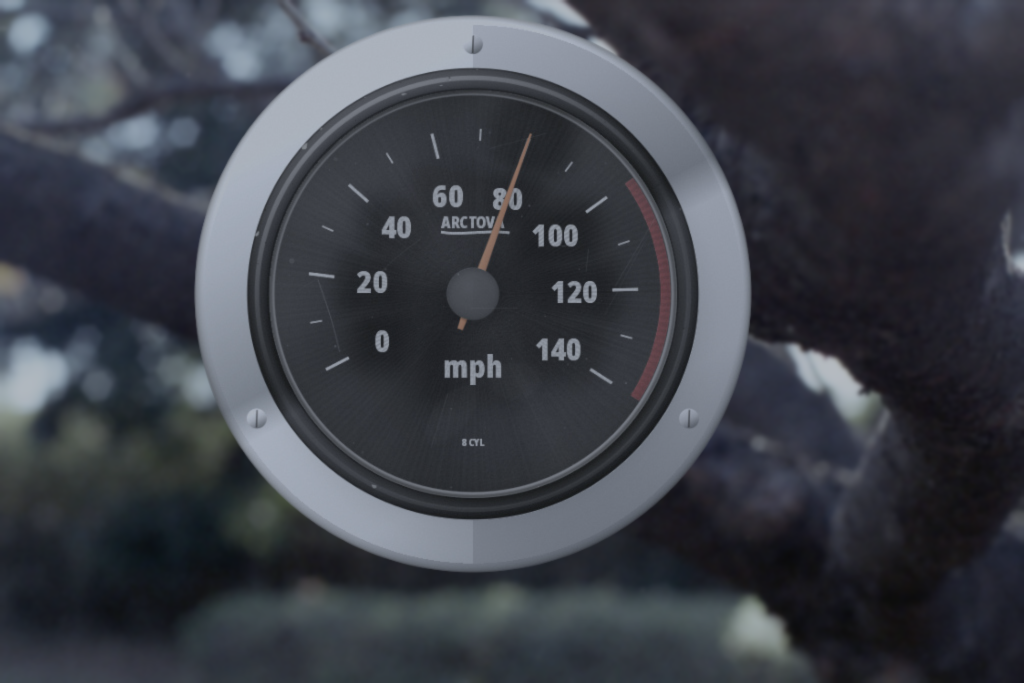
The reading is {"value": 80, "unit": "mph"}
